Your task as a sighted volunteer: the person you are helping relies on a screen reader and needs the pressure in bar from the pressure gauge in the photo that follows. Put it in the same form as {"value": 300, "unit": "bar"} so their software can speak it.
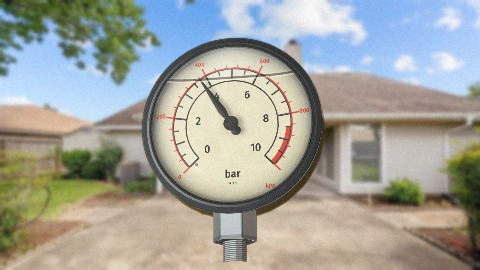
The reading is {"value": 3.75, "unit": "bar"}
